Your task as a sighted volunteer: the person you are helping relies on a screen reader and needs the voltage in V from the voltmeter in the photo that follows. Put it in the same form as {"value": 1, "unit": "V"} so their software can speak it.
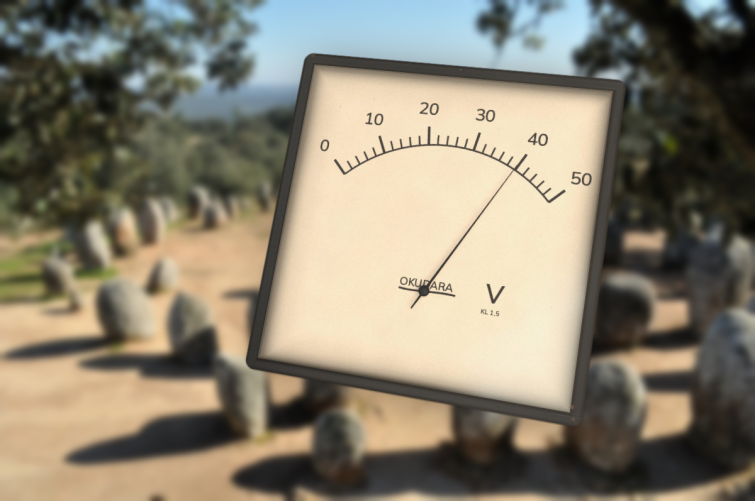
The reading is {"value": 40, "unit": "V"}
